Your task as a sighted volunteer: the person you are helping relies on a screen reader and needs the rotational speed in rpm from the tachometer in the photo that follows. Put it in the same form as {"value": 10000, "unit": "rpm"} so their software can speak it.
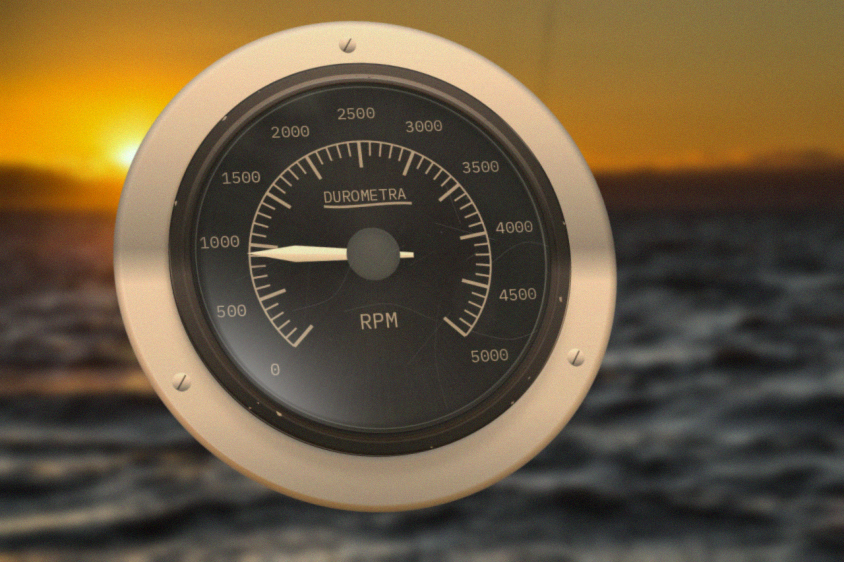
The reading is {"value": 900, "unit": "rpm"}
